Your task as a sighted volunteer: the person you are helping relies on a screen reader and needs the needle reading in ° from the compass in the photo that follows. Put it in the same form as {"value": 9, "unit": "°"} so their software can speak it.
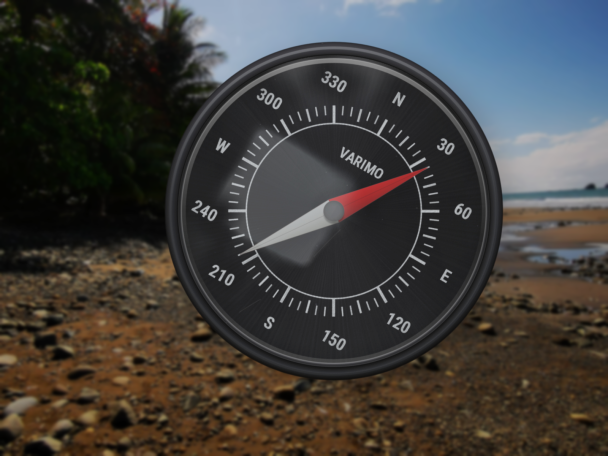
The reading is {"value": 35, "unit": "°"}
